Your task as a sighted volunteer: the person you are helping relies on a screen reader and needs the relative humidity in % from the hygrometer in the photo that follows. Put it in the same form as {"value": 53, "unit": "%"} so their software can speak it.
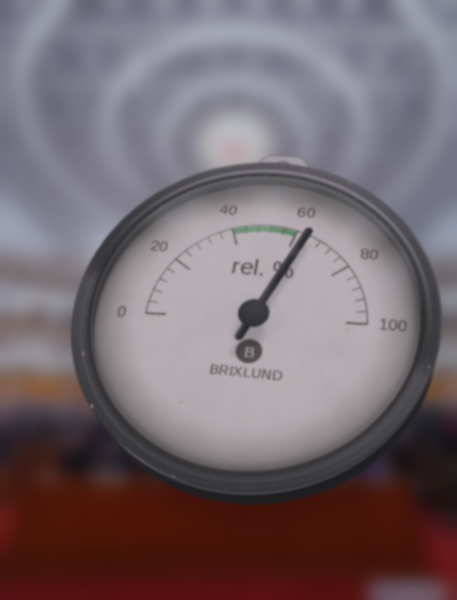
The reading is {"value": 64, "unit": "%"}
